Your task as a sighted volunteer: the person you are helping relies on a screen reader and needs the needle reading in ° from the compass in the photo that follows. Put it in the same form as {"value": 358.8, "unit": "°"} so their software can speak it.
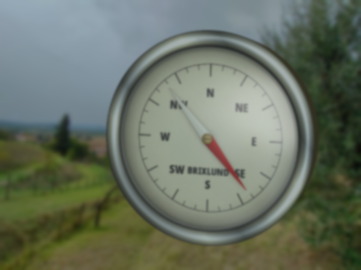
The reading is {"value": 140, "unit": "°"}
